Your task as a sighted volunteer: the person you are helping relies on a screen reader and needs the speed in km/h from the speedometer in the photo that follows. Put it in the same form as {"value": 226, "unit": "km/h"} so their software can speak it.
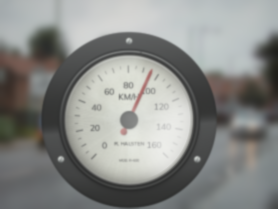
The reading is {"value": 95, "unit": "km/h"}
